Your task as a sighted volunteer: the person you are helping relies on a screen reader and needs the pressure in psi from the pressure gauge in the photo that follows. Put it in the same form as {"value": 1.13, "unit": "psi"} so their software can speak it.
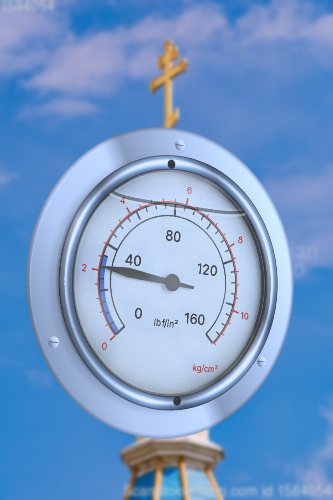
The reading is {"value": 30, "unit": "psi"}
